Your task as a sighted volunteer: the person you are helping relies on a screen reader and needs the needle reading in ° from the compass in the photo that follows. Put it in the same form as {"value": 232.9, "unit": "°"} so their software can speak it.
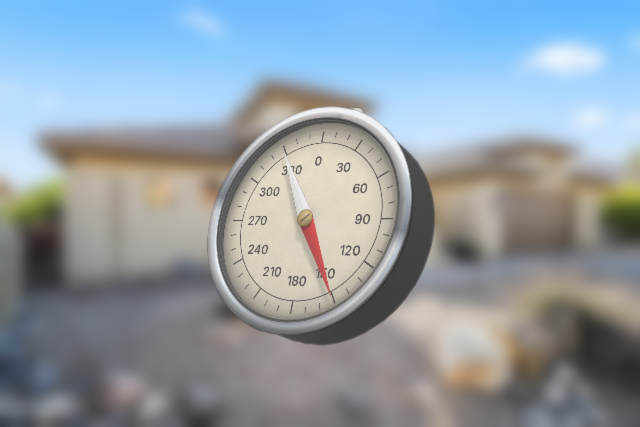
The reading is {"value": 150, "unit": "°"}
